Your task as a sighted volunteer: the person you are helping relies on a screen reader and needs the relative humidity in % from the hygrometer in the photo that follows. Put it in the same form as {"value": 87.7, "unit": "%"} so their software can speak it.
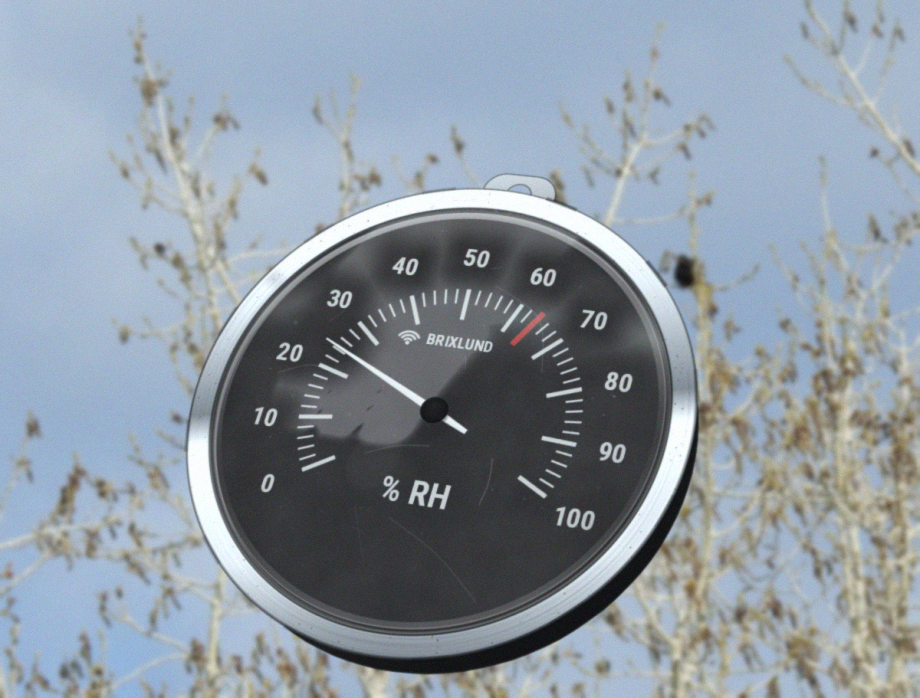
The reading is {"value": 24, "unit": "%"}
